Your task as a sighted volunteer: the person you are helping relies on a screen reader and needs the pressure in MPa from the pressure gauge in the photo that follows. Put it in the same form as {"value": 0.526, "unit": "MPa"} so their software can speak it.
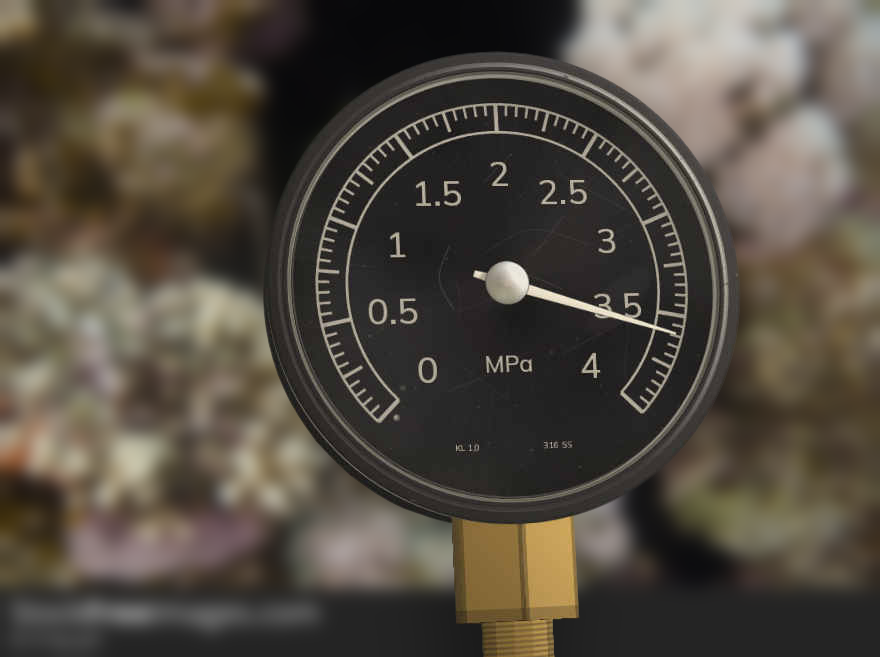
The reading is {"value": 3.6, "unit": "MPa"}
